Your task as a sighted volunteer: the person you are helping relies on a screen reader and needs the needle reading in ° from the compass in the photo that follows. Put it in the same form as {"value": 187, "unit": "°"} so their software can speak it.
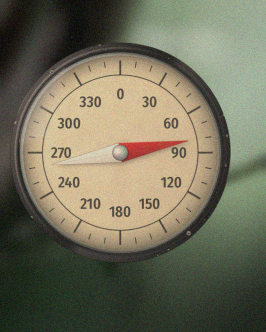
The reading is {"value": 80, "unit": "°"}
